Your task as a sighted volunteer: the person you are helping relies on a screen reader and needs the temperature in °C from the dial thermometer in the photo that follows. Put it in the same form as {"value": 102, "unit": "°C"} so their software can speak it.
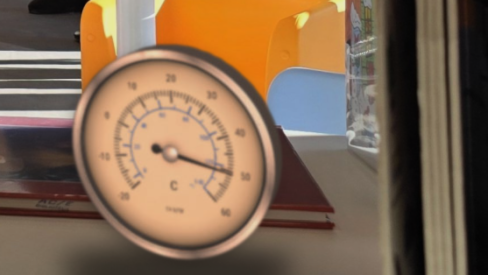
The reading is {"value": 50, "unit": "°C"}
